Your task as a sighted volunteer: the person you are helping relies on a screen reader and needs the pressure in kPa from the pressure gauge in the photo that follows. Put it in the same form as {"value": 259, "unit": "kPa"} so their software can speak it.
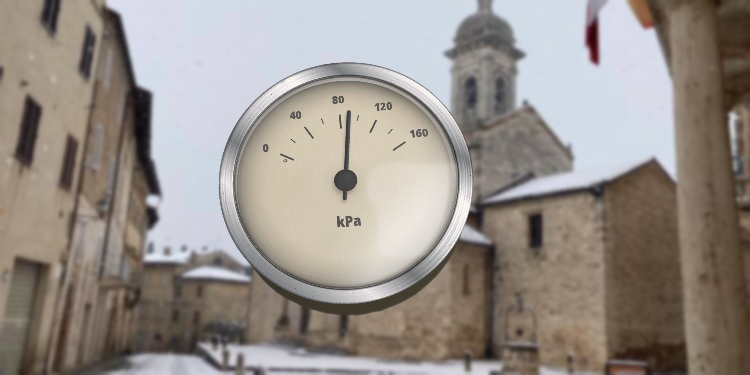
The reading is {"value": 90, "unit": "kPa"}
